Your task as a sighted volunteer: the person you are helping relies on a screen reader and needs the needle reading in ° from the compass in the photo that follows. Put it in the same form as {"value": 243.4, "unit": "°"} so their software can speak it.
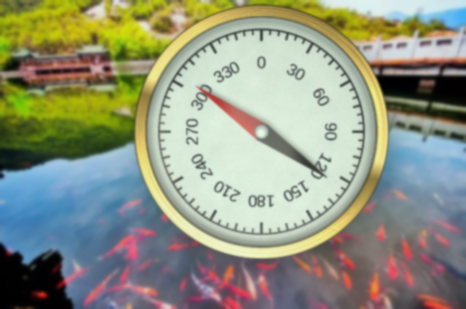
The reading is {"value": 305, "unit": "°"}
